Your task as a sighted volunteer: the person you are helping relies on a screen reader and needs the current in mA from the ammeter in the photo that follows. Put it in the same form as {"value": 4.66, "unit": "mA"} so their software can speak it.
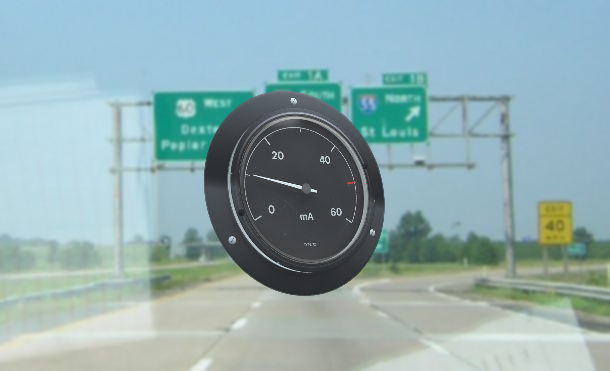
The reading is {"value": 10, "unit": "mA"}
